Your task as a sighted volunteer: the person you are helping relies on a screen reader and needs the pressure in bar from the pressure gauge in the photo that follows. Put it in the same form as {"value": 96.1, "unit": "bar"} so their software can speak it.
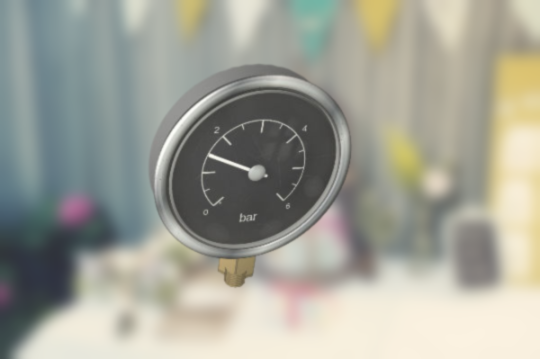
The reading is {"value": 1.5, "unit": "bar"}
